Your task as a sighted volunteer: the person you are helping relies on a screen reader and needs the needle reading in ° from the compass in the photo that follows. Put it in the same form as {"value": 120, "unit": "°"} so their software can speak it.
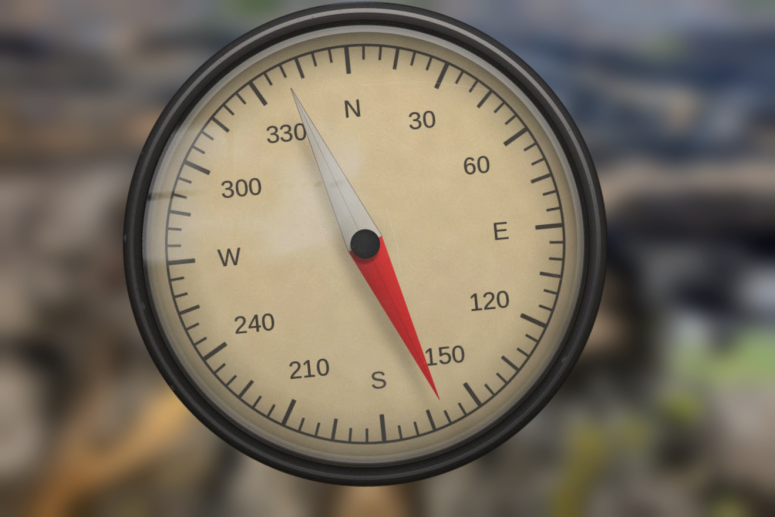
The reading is {"value": 160, "unit": "°"}
